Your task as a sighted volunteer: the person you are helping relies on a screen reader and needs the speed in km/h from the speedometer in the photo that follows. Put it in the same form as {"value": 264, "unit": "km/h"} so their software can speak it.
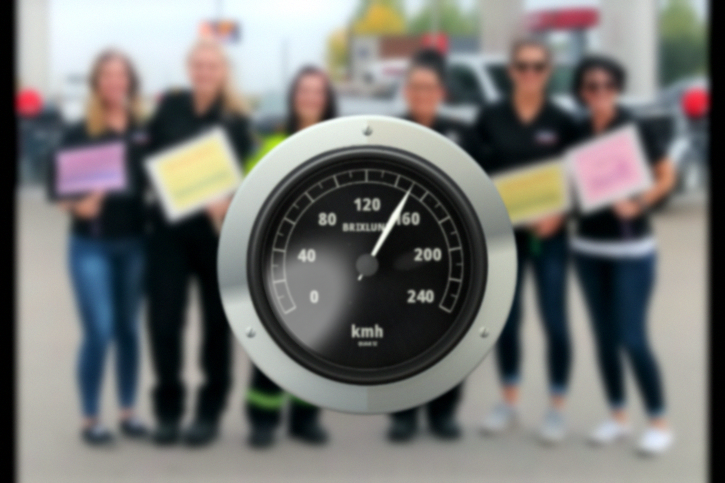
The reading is {"value": 150, "unit": "km/h"}
